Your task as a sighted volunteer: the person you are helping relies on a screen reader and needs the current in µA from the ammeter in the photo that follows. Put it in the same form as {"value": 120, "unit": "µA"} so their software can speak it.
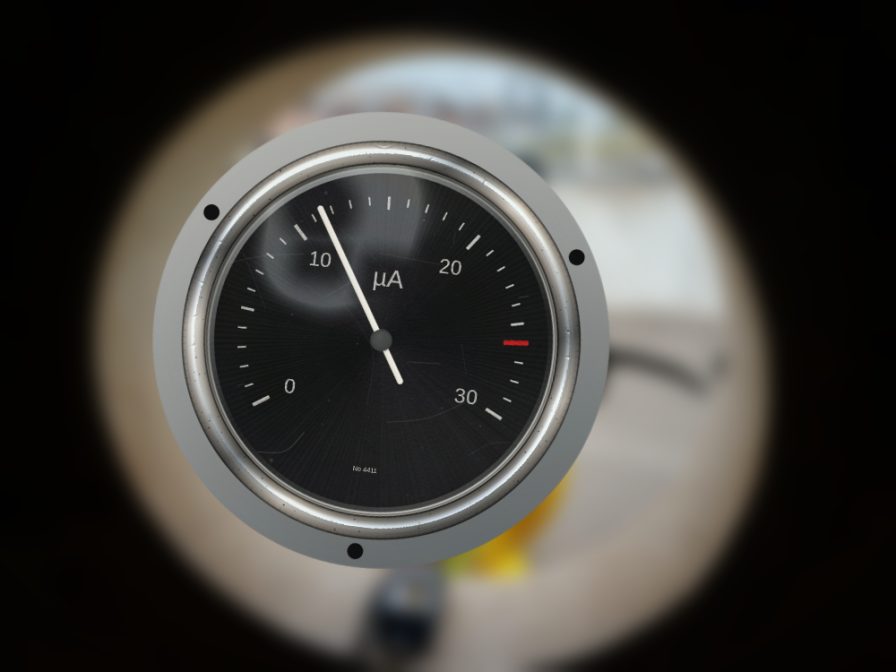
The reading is {"value": 11.5, "unit": "µA"}
